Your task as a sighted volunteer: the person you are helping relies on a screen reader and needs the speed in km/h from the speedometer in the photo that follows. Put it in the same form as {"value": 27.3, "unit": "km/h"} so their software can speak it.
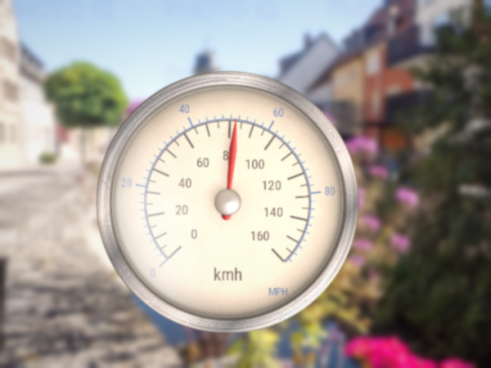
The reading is {"value": 82.5, "unit": "km/h"}
